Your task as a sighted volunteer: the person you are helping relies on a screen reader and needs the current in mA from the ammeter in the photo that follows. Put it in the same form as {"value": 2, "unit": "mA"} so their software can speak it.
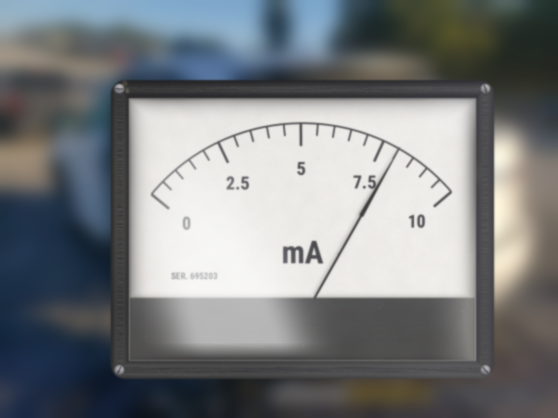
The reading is {"value": 8, "unit": "mA"}
